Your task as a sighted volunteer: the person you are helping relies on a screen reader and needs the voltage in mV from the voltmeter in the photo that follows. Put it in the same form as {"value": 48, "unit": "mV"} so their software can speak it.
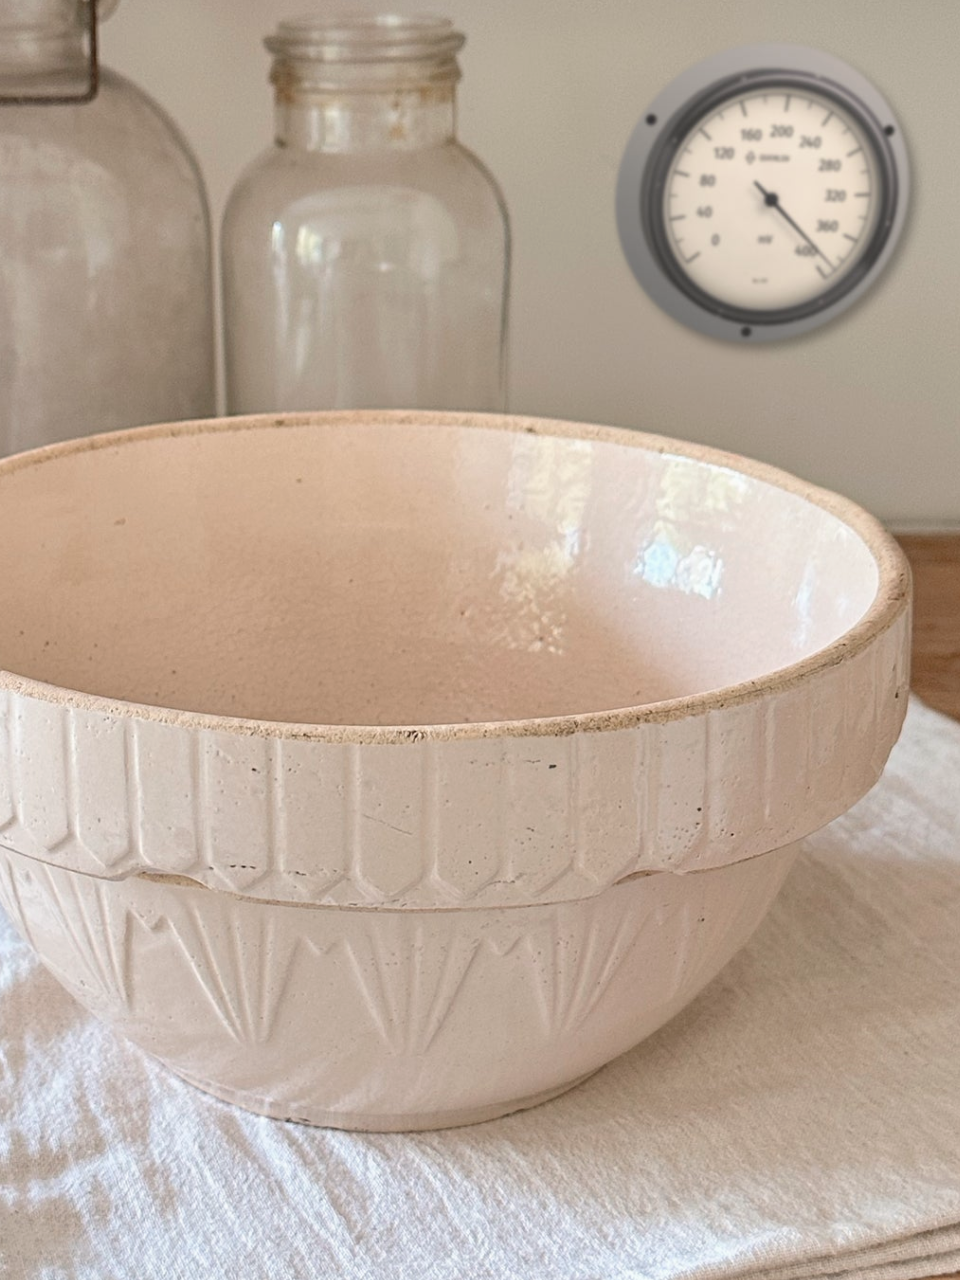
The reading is {"value": 390, "unit": "mV"}
